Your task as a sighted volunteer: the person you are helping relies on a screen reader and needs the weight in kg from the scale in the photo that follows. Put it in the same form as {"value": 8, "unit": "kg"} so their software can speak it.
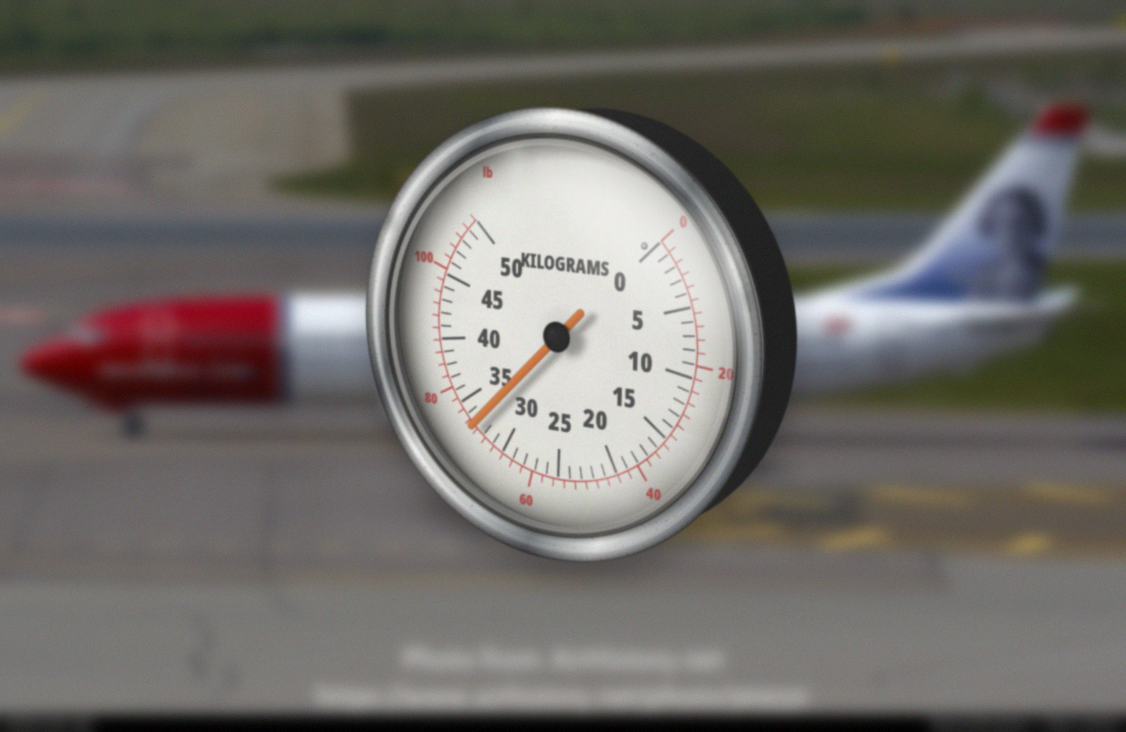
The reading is {"value": 33, "unit": "kg"}
